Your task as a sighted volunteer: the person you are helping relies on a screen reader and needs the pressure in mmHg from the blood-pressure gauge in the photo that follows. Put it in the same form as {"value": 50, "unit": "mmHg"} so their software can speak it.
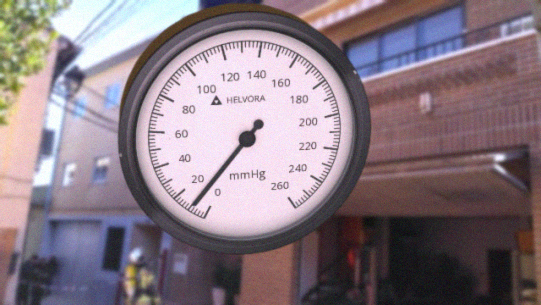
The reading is {"value": 10, "unit": "mmHg"}
